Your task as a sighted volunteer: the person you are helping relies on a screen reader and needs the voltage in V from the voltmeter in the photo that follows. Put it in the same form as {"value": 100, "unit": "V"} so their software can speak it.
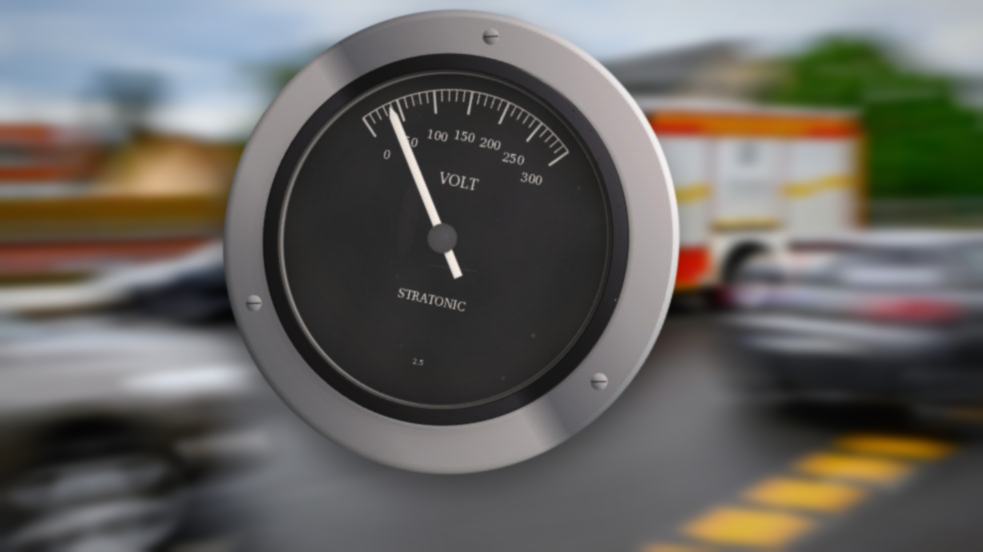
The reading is {"value": 40, "unit": "V"}
